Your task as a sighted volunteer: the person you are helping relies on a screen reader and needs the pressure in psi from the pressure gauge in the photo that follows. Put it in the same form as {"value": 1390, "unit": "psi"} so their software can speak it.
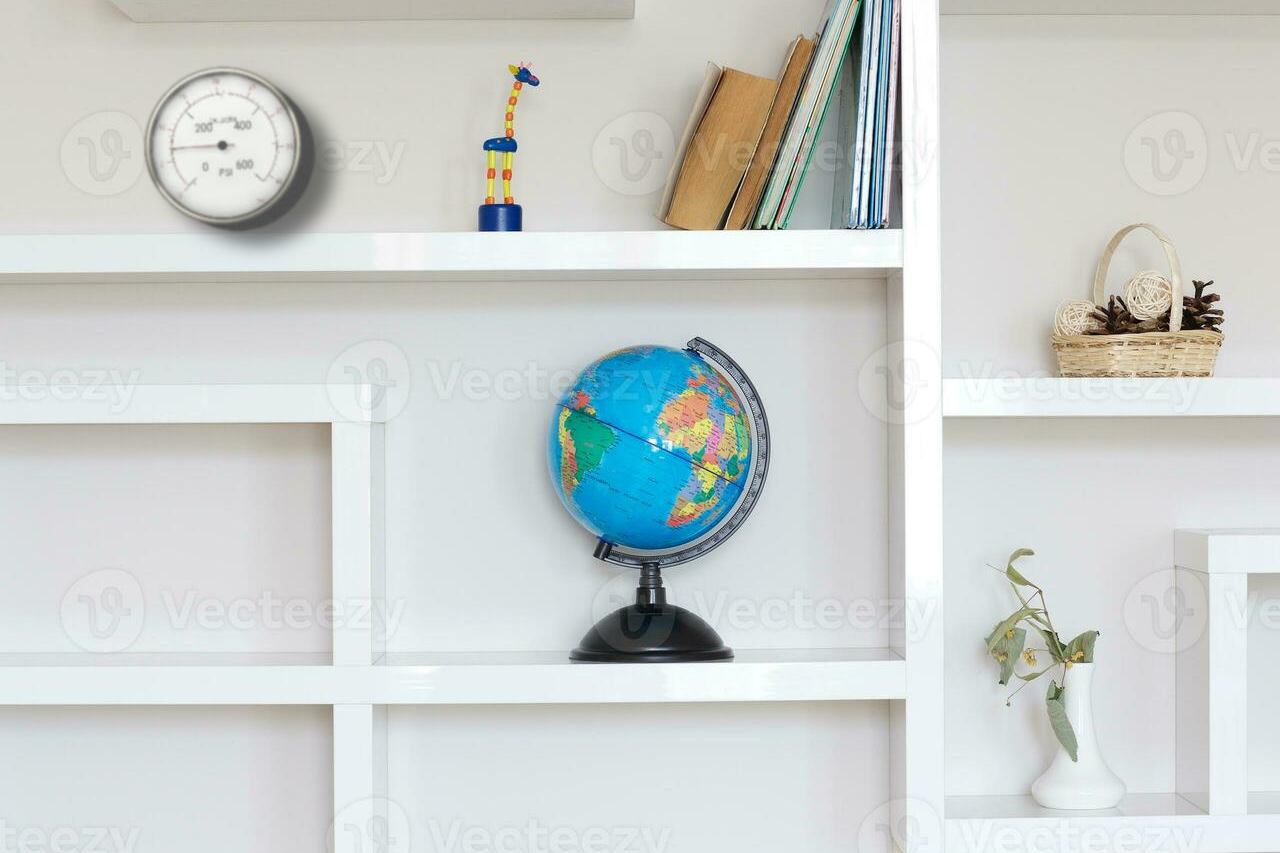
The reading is {"value": 100, "unit": "psi"}
